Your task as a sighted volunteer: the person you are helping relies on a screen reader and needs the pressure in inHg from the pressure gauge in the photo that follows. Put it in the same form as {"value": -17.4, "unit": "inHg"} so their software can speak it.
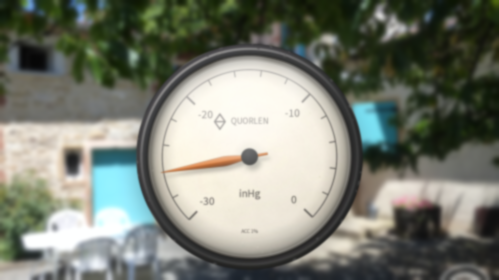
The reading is {"value": -26, "unit": "inHg"}
